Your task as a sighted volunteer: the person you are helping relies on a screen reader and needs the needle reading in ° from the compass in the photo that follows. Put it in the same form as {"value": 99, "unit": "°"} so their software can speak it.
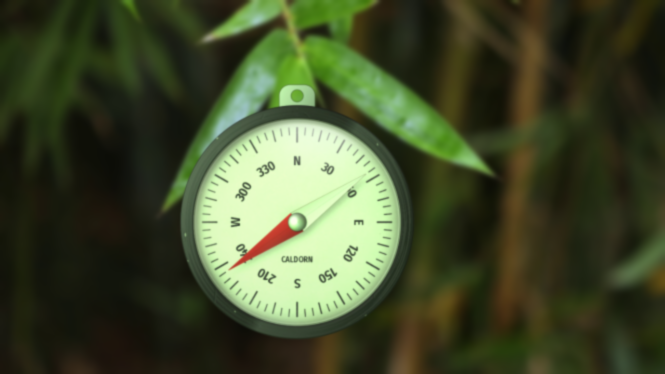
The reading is {"value": 235, "unit": "°"}
